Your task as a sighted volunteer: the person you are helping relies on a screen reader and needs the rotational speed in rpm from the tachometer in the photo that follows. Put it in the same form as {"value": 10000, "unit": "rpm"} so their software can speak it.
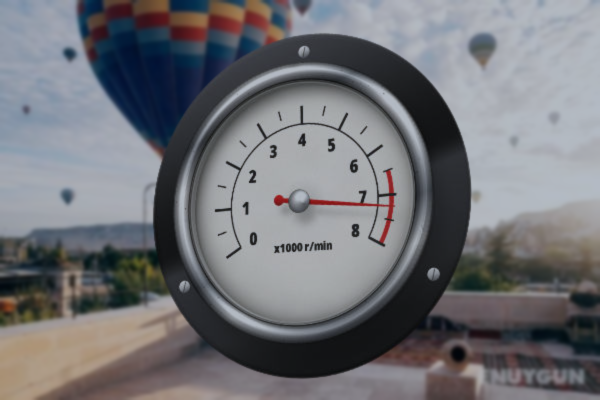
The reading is {"value": 7250, "unit": "rpm"}
